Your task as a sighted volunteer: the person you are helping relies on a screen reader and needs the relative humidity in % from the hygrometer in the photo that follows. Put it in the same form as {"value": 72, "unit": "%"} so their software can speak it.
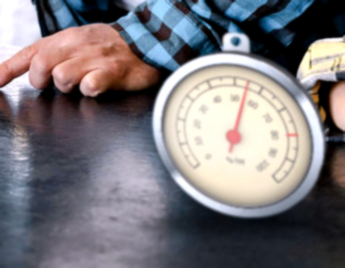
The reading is {"value": 55, "unit": "%"}
